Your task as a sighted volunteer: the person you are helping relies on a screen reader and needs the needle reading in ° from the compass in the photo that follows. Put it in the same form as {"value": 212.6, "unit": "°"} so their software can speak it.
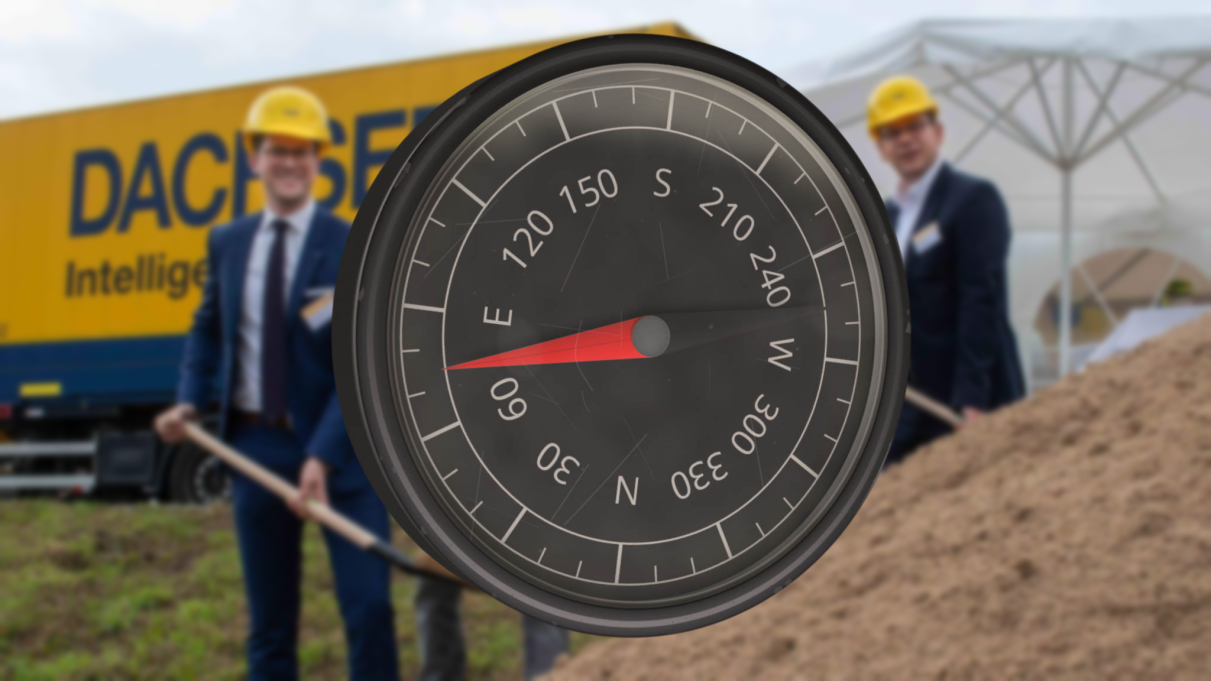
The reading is {"value": 75, "unit": "°"}
